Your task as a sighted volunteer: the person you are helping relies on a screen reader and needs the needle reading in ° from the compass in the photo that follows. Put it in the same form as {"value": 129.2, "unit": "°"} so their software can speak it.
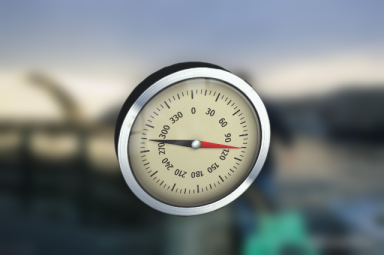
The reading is {"value": 105, "unit": "°"}
